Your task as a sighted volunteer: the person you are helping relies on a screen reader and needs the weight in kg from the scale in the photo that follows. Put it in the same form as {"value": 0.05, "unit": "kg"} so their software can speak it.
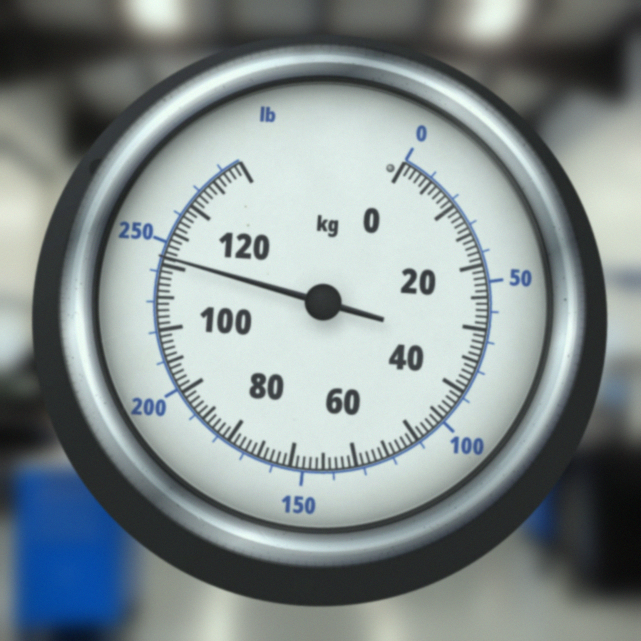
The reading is {"value": 111, "unit": "kg"}
